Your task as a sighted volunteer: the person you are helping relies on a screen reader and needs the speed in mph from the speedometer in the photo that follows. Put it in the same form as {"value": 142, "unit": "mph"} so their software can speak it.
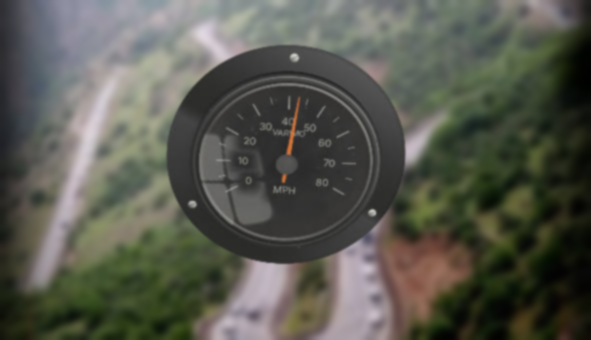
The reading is {"value": 42.5, "unit": "mph"}
